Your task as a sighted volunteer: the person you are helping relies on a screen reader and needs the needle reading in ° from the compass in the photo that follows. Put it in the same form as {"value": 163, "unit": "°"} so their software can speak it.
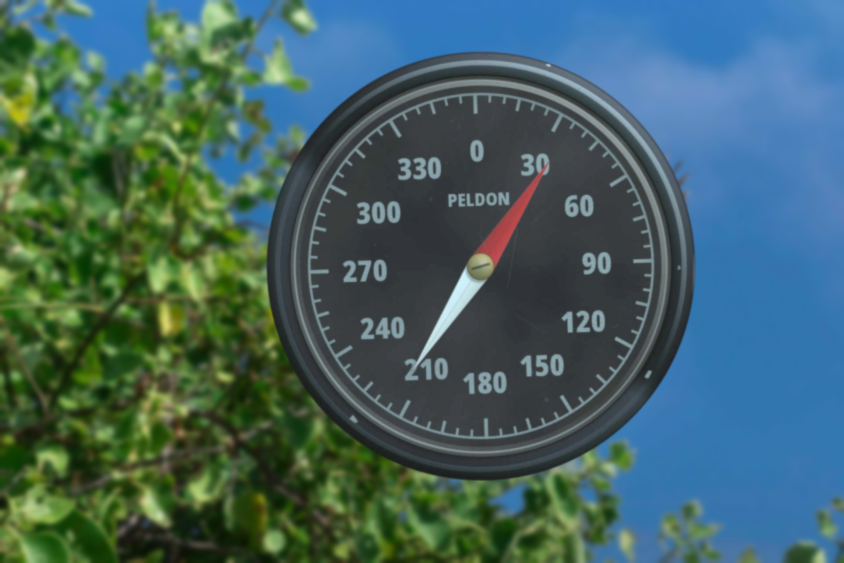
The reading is {"value": 35, "unit": "°"}
